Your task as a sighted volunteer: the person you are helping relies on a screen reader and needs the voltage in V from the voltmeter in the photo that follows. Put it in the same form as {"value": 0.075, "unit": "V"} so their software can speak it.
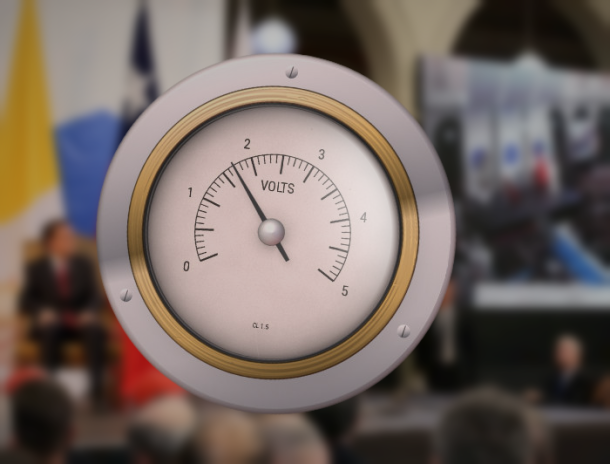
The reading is {"value": 1.7, "unit": "V"}
